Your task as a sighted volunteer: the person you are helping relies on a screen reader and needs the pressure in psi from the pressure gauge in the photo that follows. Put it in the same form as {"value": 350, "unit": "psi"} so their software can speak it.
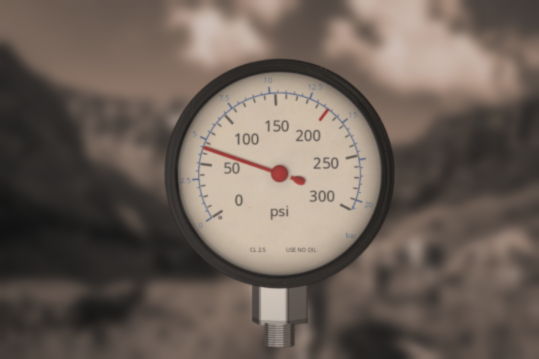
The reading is {"value": 65, "unit": "psi"}
